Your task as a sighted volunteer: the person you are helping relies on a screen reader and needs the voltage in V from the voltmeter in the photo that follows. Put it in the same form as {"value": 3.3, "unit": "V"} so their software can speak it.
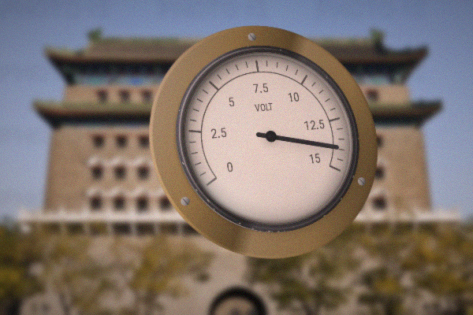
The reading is {"value": 14, "unit": "V"}
